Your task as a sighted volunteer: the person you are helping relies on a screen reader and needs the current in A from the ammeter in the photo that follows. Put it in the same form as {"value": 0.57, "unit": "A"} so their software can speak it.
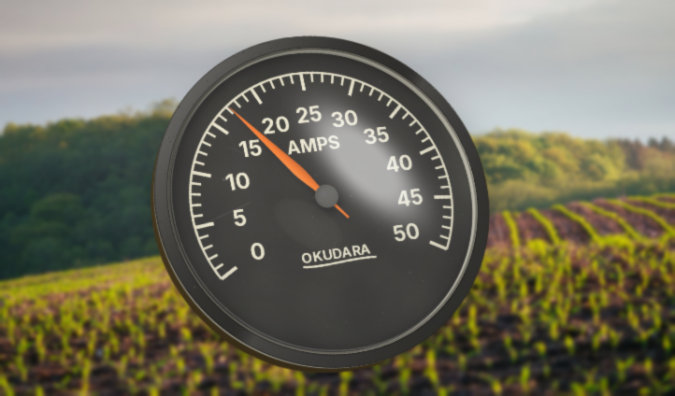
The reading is {"value": 17, "unit": "A"}
